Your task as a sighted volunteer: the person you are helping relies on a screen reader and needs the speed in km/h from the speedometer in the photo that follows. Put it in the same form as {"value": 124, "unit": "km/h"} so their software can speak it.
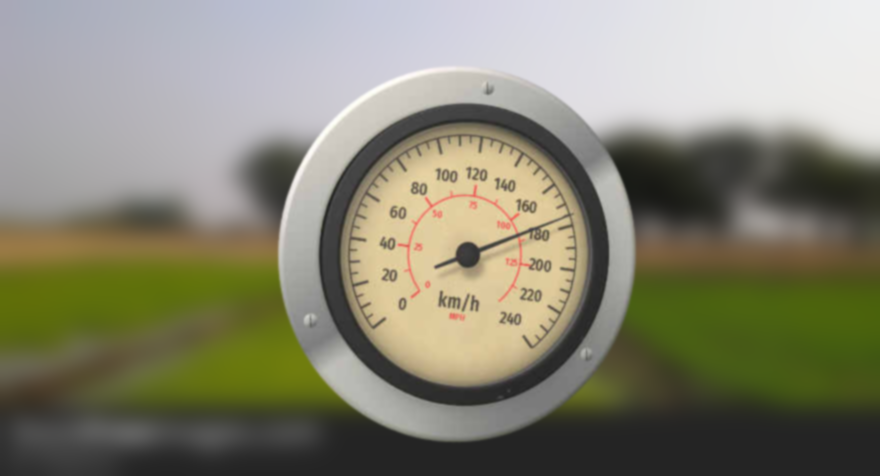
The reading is {"value": 175, "unit": "km/h"}
